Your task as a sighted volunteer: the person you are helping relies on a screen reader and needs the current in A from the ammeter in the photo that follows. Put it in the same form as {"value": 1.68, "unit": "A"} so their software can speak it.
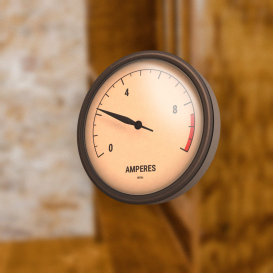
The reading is {"value": 2.25, "unit": "A"}
